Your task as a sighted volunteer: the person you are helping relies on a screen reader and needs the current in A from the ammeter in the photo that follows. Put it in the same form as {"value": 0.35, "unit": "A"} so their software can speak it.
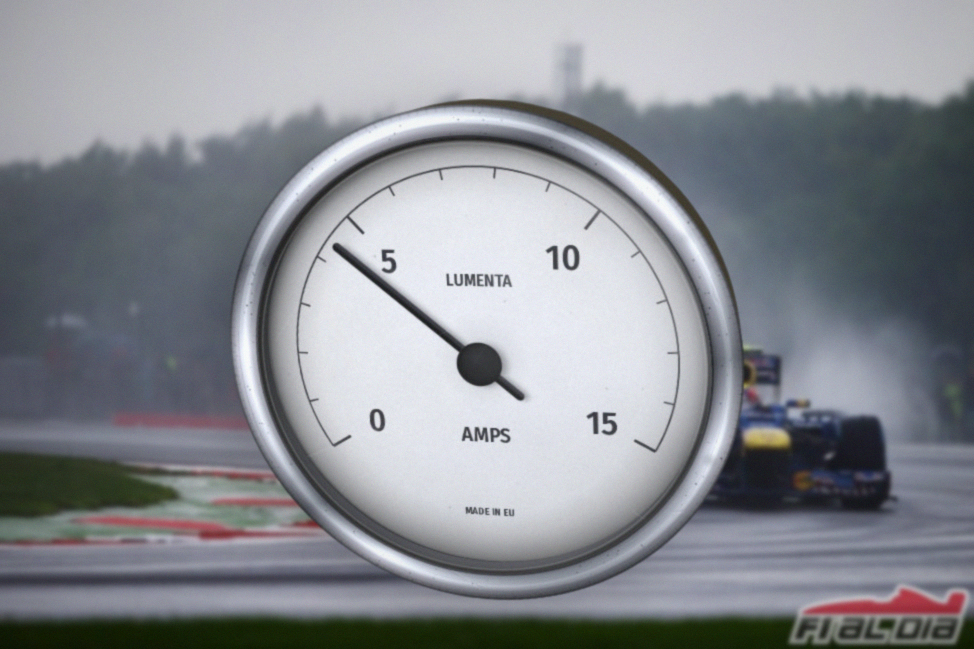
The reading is {"value": 4.5, "unit": "A"}
